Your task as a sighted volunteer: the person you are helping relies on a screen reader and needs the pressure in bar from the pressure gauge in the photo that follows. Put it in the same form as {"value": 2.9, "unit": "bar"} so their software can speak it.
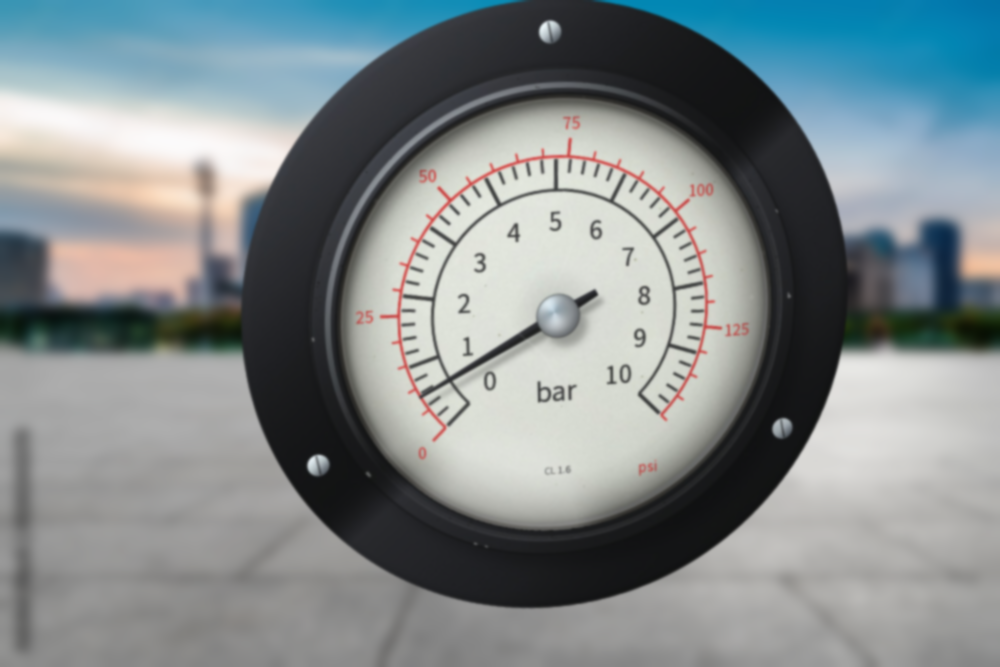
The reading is {"value": 0.6, "unit": "bar"}
